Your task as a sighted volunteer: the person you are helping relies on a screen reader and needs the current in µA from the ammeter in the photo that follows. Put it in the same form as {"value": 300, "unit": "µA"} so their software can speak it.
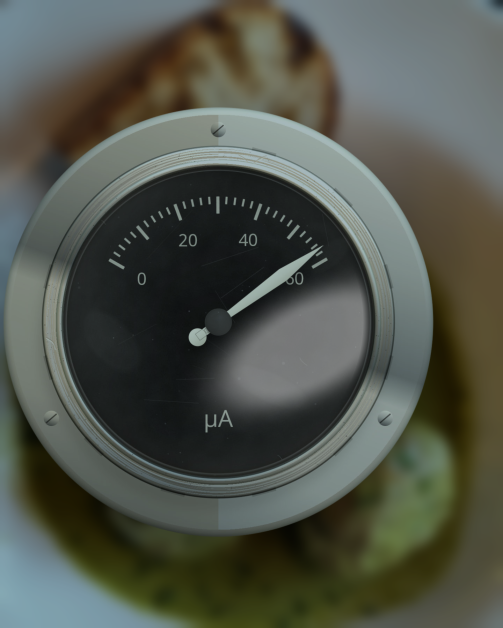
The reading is {"value": 57, "unit": "µA"}
